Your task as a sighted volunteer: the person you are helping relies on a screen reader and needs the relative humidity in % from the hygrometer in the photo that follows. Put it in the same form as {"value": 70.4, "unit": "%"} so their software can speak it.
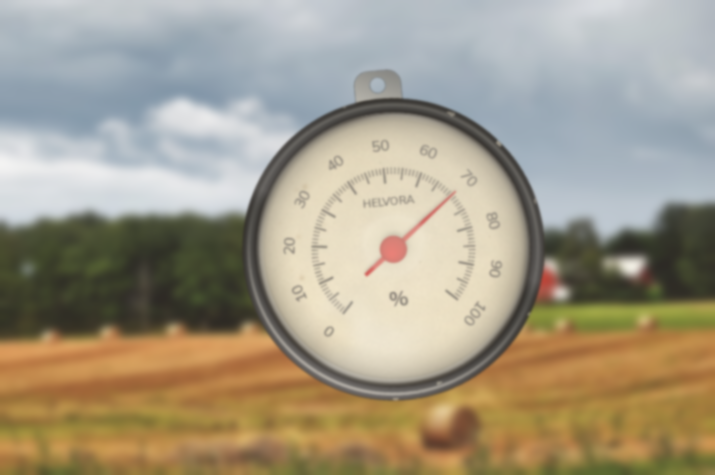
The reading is {"value": 70, "unit": "%"}
